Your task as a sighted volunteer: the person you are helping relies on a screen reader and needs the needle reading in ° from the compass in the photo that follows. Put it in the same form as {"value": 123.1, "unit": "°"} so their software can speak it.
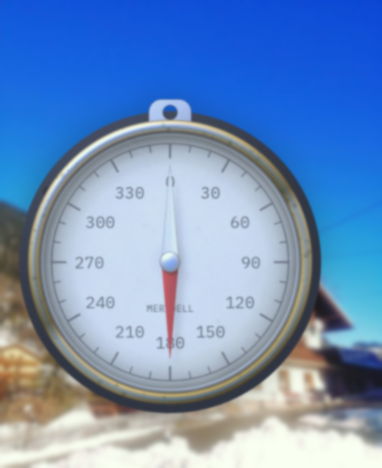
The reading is {"value": 180, "unit": "°"}
